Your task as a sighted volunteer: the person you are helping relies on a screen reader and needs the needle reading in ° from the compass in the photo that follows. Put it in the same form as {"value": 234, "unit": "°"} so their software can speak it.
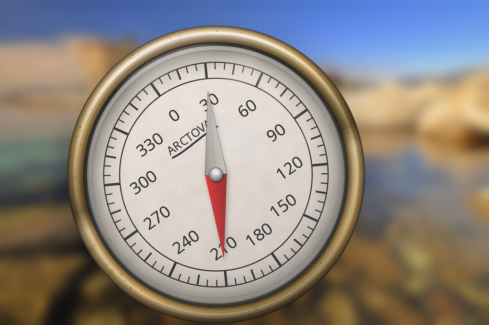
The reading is {"value": 210, "unit": "°"}
